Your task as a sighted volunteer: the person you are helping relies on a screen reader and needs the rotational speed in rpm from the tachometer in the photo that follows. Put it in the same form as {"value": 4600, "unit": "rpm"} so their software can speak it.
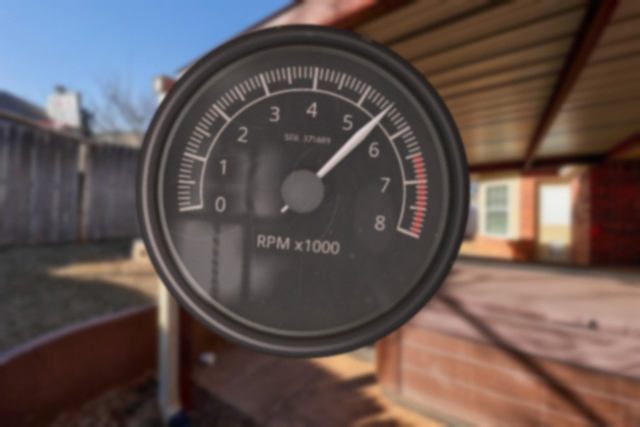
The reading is {"value": 5500, "unit": "rpm"}
